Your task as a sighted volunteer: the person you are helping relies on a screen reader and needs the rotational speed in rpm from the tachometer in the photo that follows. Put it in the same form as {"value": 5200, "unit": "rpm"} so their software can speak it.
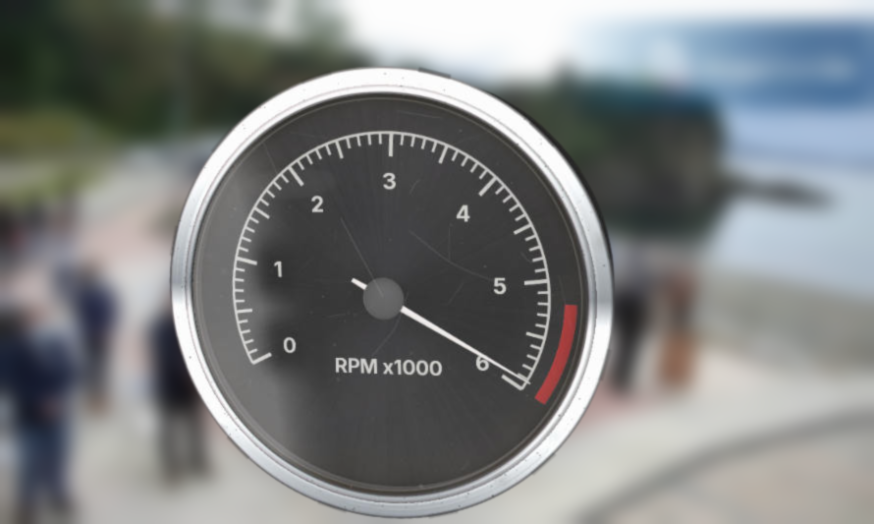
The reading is {"value": 5900, "unit": "rpm"}
